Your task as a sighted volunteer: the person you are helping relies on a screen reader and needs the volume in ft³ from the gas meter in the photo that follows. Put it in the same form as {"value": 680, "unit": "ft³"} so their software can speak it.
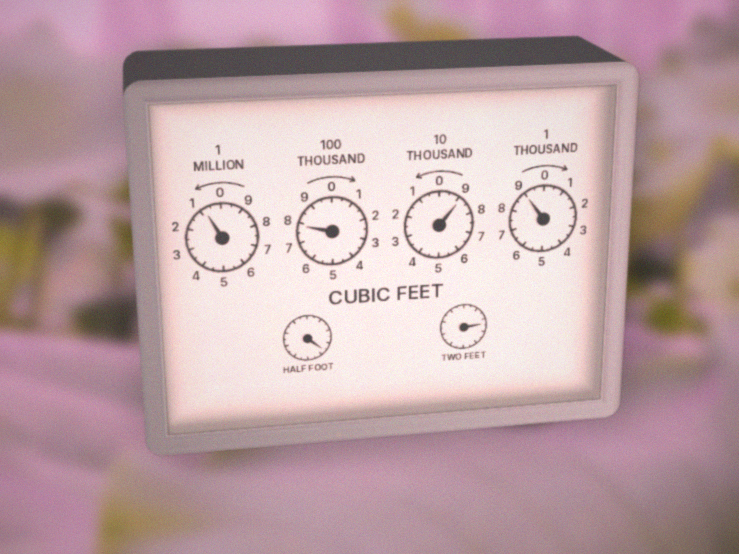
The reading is {"value": 78900, "unit": "ft³"}
